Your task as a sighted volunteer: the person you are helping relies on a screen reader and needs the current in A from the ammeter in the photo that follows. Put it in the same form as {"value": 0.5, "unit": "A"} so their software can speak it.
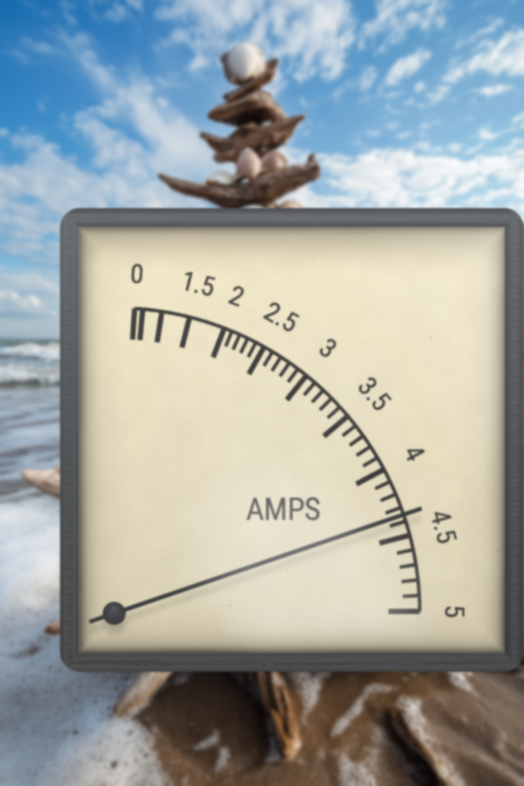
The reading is {"value": 4.35, "unit": "A"}
